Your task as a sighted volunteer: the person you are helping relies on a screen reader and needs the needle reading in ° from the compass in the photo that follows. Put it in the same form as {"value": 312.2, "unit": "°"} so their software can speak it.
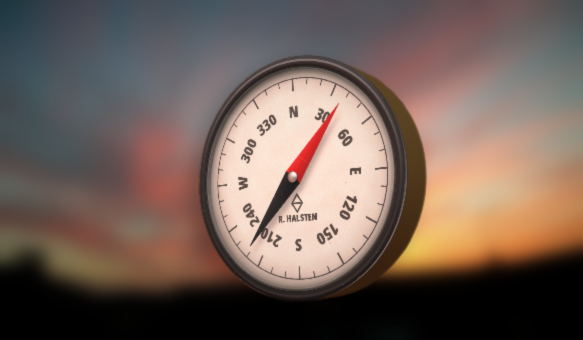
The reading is {"value": 40, "unit": "°"}
